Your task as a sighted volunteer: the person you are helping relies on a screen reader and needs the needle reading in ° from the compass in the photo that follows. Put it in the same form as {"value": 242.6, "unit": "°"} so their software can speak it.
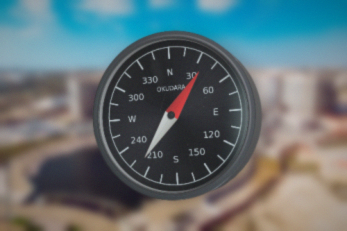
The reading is {"value": 37.5, "unit": "°"}
